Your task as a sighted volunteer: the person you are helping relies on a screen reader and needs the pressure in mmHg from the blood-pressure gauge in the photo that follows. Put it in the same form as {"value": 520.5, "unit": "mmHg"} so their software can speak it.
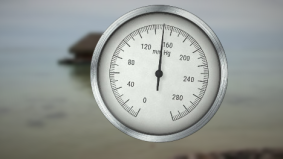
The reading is {"value": 150, "unit": "mmHg"}
